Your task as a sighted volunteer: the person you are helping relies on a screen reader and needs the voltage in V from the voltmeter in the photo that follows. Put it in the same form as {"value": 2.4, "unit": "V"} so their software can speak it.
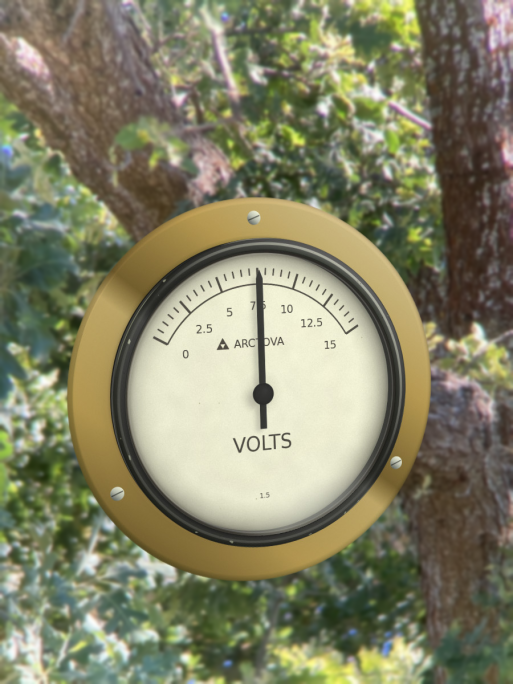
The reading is {"value": 7.5, "unit": "V"}
